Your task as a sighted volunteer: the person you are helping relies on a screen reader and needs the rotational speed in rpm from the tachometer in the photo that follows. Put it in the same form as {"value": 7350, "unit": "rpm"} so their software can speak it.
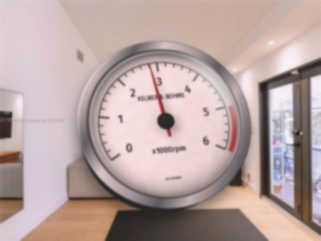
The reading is {"value": 2800, "unit": "rpm"}
